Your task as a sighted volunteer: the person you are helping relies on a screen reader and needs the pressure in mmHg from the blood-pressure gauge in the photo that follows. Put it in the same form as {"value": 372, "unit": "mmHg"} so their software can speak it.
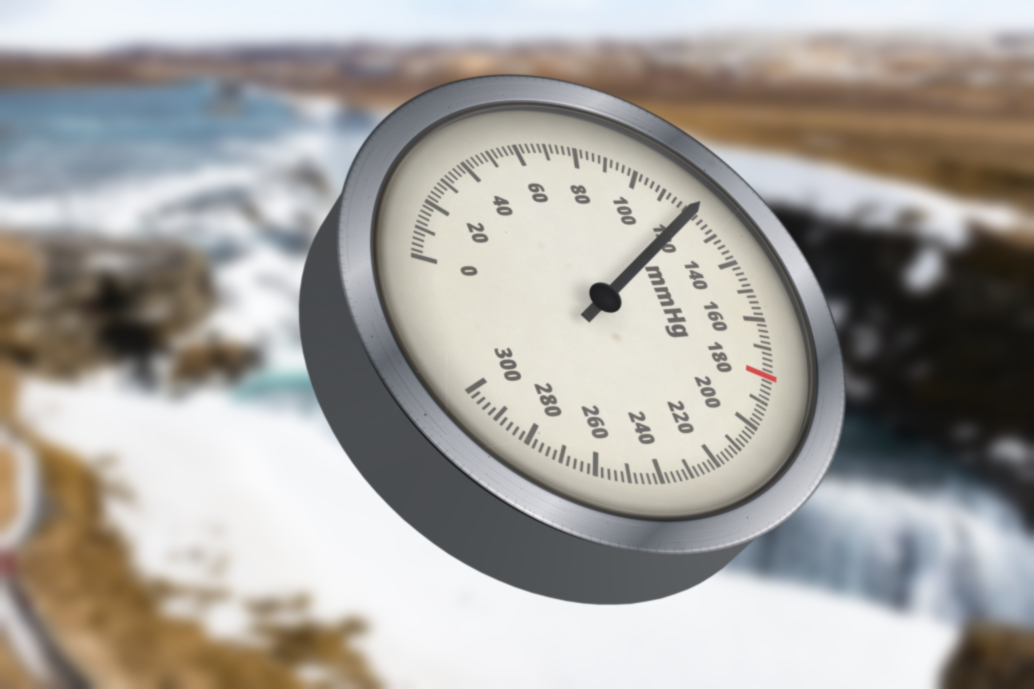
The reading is {"value": 120, "unit": "mmHg"}
